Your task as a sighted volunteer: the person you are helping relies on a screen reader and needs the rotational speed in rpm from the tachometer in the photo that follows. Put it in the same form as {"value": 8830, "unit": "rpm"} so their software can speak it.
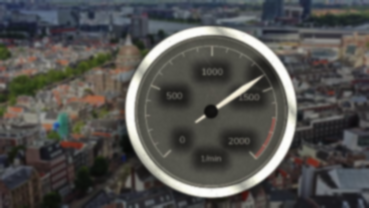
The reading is {"value": 1400, "unit": "rpm"}
